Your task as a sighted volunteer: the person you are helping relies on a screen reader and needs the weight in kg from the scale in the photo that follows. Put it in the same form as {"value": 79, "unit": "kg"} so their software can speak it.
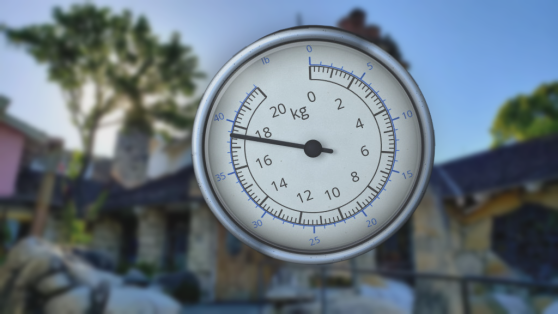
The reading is {"value": 17.6, "unit": "kg"}
